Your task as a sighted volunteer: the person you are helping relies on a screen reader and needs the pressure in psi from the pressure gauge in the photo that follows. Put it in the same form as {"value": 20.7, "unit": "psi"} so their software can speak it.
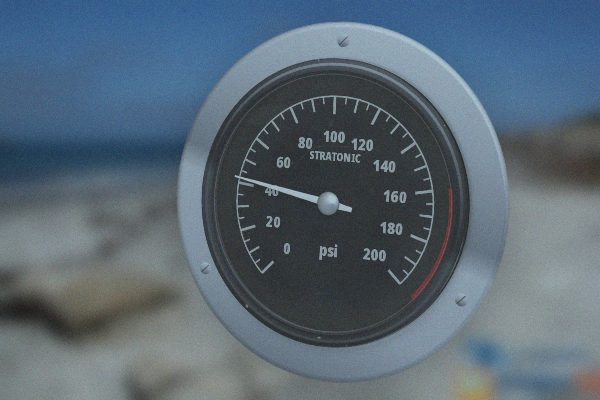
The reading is {"value": 42.5, "unit": "psi"}
